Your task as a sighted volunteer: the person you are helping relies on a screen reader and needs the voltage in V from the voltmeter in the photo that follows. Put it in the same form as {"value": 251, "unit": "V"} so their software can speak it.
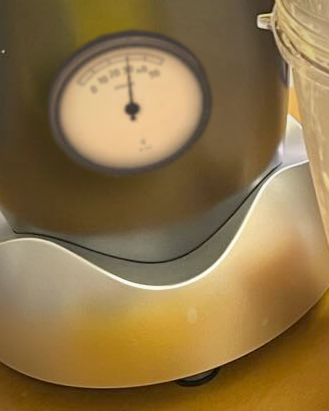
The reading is {"value": 30, "unit": "V"}
